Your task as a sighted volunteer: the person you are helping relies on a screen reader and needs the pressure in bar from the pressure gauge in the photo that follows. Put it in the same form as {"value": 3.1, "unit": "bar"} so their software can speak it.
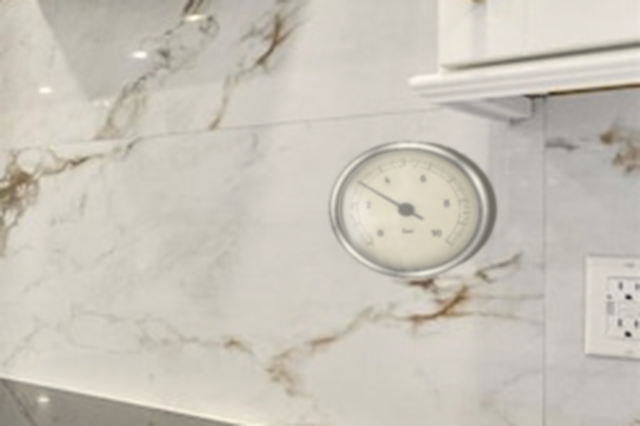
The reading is {"value": 3, "unit": "bar"}
